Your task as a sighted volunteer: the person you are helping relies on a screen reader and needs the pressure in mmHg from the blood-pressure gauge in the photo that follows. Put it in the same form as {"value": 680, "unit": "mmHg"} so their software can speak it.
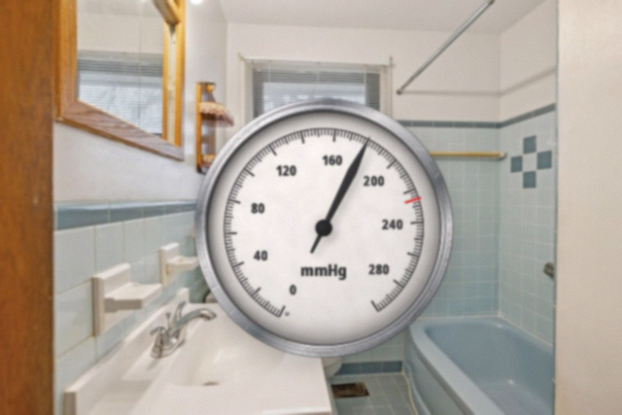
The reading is {"value": 180, "unit": "mmHg"}
